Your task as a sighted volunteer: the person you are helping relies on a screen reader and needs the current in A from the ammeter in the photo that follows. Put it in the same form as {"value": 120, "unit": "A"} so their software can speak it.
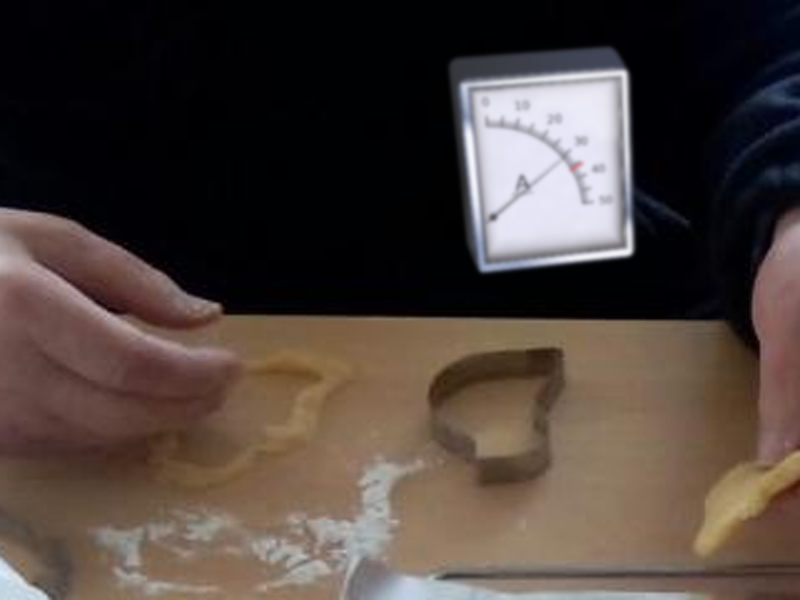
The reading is {"value": 30, "unit": "A"}
